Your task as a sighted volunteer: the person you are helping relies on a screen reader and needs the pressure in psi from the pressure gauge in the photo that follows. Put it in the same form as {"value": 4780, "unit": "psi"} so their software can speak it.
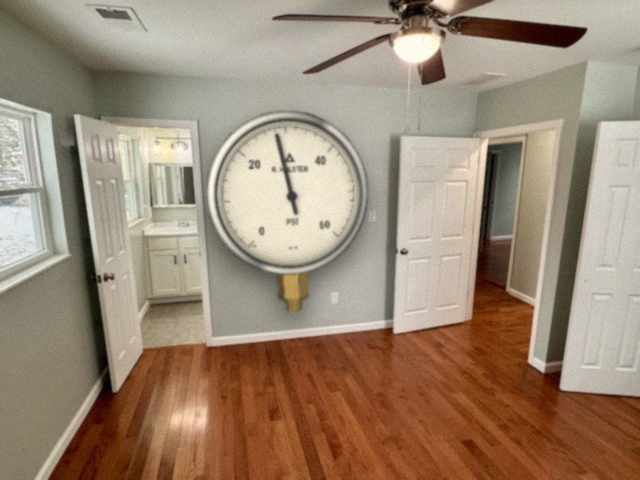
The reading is {"value": 28, "unit": "psi"}
